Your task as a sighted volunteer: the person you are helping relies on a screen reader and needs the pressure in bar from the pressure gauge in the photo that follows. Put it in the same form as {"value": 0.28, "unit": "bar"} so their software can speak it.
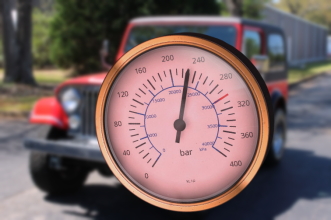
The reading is {"value": 230, "unit": "bar"}
